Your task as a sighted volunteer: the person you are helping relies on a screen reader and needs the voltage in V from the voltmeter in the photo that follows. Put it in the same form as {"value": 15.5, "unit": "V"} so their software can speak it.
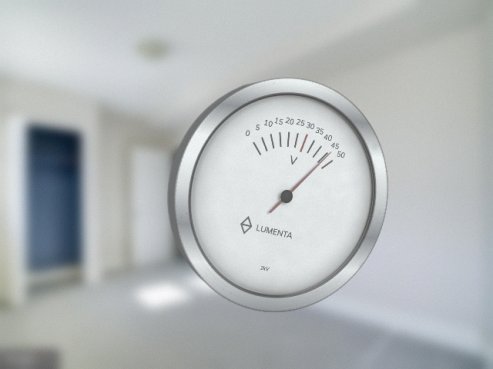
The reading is {"value": 45, "unit": "V"}
